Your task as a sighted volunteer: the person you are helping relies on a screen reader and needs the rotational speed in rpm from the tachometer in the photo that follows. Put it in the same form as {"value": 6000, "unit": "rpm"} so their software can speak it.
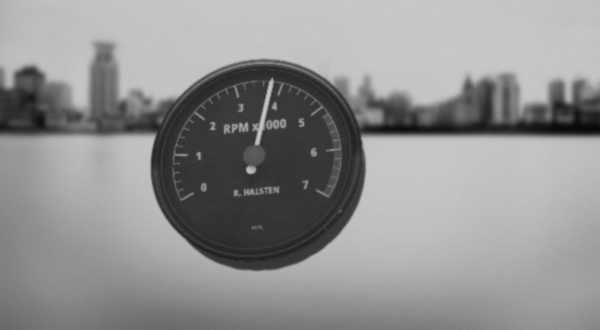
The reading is {"value": 3800, "unit": "rpm"}
